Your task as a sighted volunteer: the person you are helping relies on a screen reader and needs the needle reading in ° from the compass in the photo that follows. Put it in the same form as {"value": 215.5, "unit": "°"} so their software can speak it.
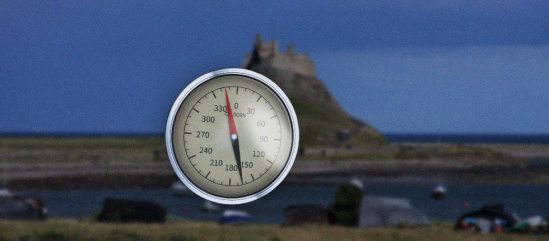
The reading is {"value": 345, "unit": "°"}
